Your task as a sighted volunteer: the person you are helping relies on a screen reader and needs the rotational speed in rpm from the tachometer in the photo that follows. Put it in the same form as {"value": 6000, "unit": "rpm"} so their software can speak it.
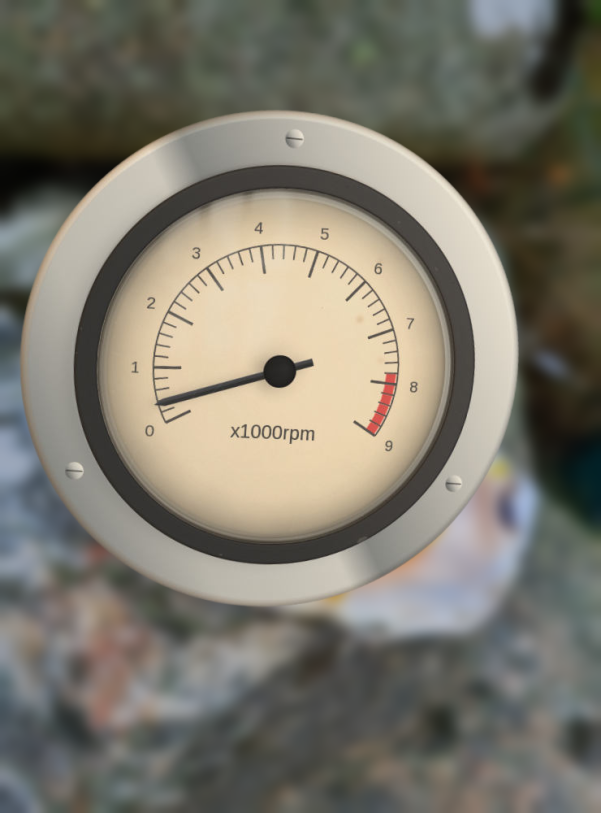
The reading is {"value": 400, "unit": "rpm"}
